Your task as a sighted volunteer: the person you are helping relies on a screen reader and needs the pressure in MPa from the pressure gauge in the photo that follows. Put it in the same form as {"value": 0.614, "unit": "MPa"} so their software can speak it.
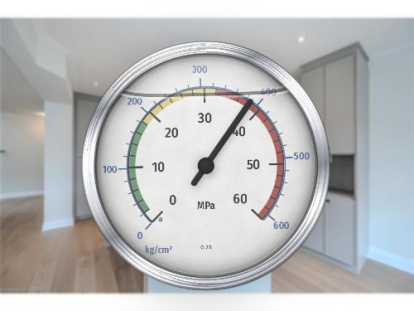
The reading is {"value": 38, "unit": "MPa"}
